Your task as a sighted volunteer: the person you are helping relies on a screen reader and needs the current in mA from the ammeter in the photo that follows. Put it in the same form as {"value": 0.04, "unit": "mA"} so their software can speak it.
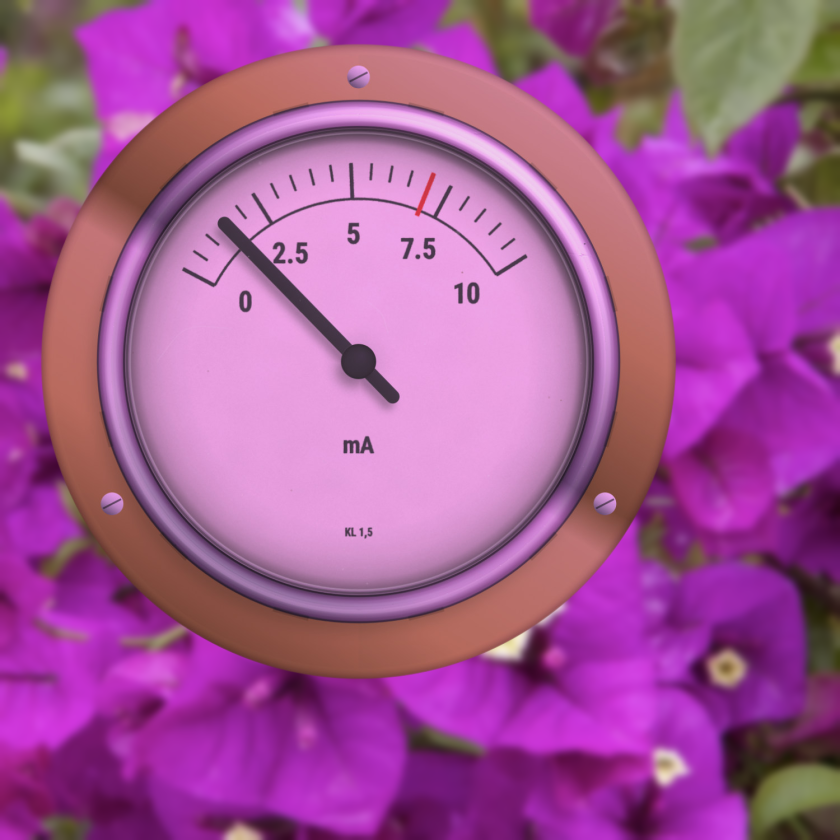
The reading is {"value": 1.5, "unit": "mA"}
